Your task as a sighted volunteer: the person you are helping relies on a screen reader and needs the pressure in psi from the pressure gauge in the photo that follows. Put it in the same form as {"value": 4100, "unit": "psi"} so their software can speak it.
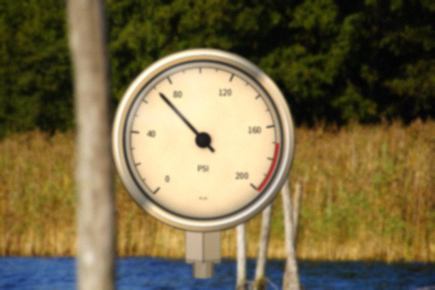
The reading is {"value": 70, "unit": "psi"}
